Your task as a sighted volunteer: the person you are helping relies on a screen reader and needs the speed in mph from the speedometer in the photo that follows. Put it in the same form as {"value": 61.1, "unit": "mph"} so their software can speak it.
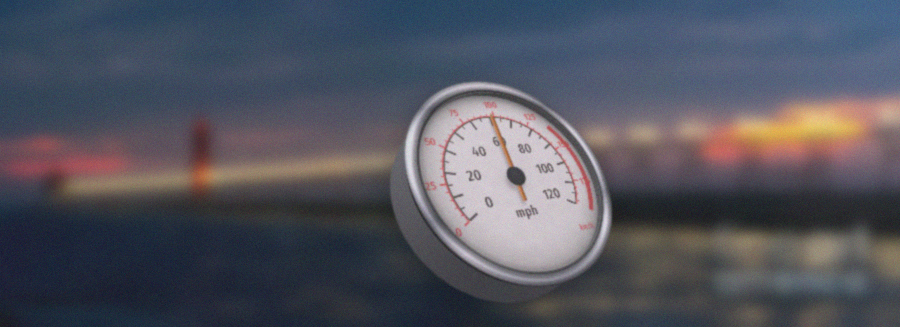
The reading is {"value": 60, "unit": "mph"}
